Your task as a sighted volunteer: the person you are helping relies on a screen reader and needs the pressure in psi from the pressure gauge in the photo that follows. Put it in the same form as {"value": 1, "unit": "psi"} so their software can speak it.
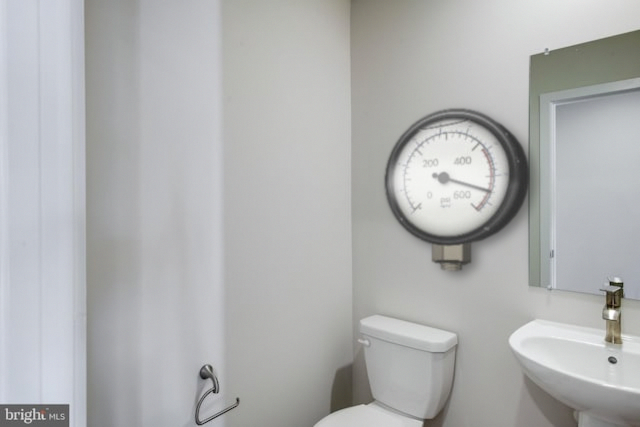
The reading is {"value": 540, "unit": "psi"}
